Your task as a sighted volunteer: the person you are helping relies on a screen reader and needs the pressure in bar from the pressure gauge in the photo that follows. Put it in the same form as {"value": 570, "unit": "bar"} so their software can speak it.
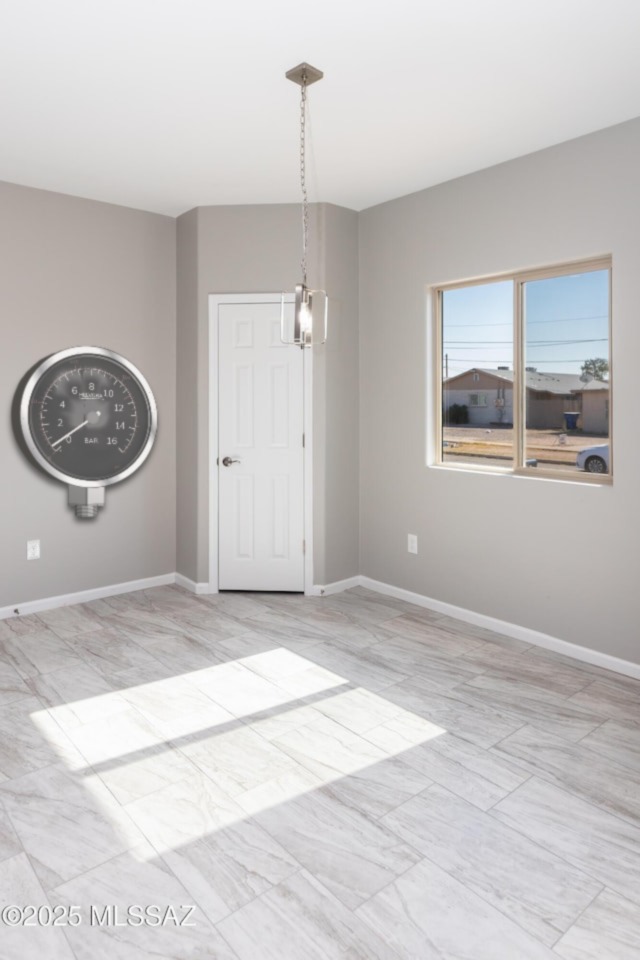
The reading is {"value": 0.5, "unit": "bar"}
